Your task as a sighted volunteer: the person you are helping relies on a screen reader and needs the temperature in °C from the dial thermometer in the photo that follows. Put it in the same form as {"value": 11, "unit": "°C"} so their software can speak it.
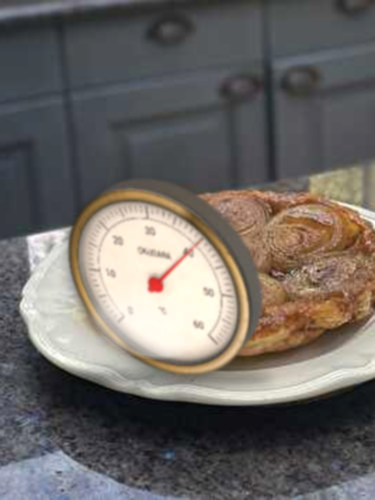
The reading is {"value": 40, "unit": "°C"}
